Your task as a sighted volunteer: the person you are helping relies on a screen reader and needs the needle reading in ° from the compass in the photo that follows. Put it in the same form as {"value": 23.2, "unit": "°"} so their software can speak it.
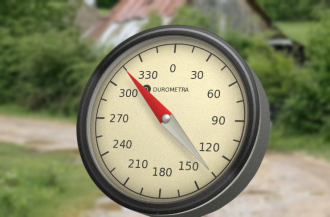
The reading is {"value": 315, "unit": "°"}
